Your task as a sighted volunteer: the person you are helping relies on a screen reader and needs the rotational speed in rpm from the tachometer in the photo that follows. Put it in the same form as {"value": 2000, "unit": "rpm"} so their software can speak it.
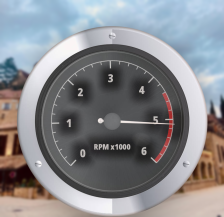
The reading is {"value": 5100, "unit": "rpm"}
